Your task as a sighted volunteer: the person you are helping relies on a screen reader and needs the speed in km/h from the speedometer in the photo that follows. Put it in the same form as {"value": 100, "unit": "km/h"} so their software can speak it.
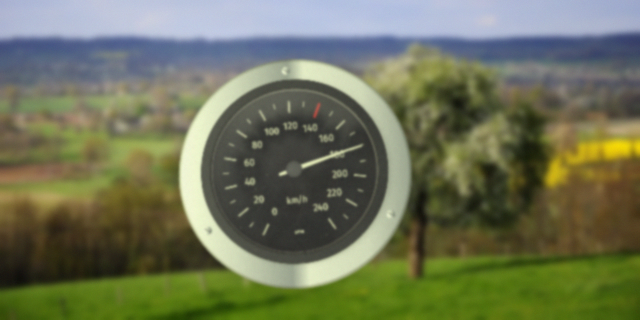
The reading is {"value": 180, "unit": "km/h"}
